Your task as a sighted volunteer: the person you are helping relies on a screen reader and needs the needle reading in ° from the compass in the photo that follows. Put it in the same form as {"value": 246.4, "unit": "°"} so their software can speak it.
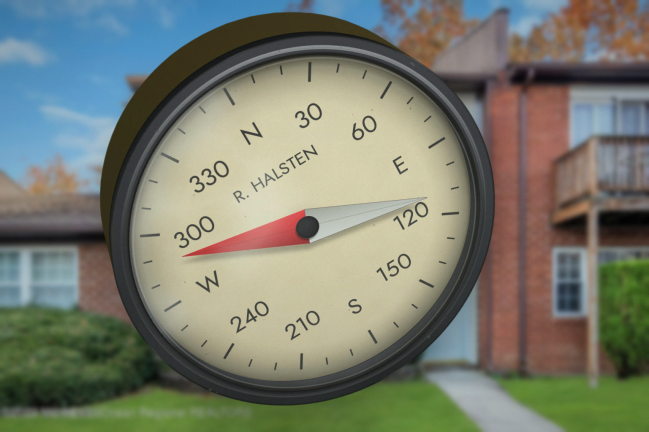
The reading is {"value": 290, "unit": "°"}
